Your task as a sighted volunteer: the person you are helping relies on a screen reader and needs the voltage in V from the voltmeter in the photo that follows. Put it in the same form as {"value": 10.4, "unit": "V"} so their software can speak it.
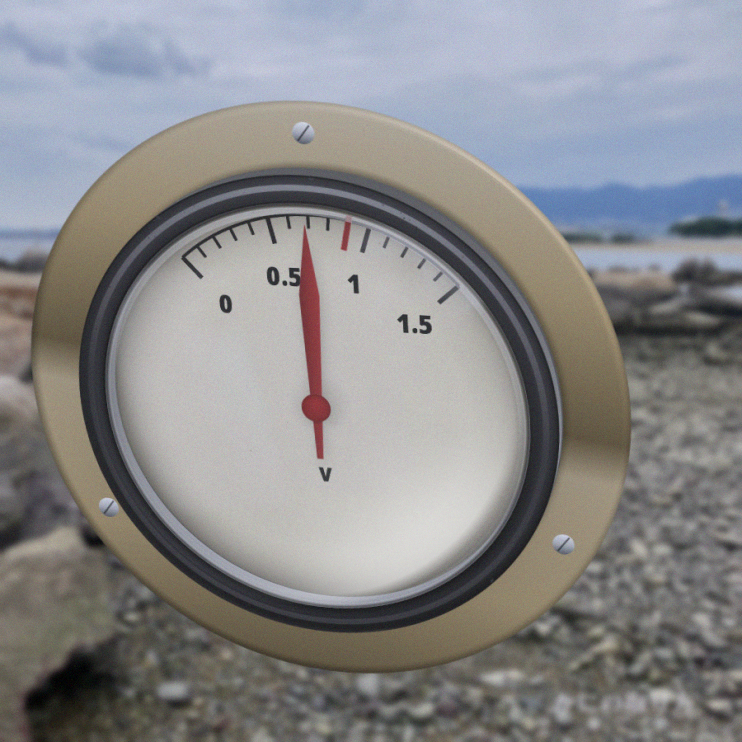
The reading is {"value": 0.7, "unit": "V"}
